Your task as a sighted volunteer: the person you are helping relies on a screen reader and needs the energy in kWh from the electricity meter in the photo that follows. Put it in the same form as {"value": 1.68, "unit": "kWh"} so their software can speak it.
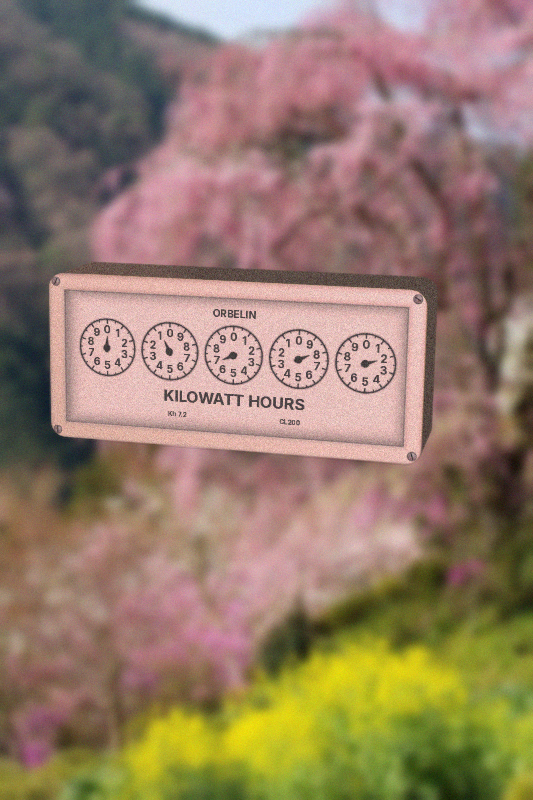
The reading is {"value": 682, "unit": "kWh"}
